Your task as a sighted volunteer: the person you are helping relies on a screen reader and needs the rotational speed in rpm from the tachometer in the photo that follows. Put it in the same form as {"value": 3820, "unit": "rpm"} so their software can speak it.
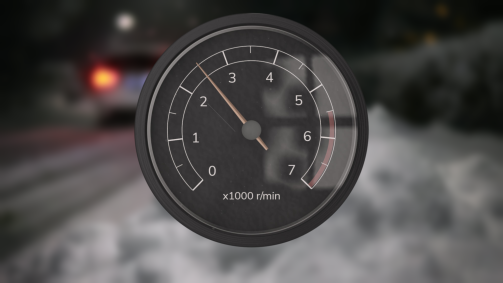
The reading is {"value": 2500, "unit": "rpm"}
